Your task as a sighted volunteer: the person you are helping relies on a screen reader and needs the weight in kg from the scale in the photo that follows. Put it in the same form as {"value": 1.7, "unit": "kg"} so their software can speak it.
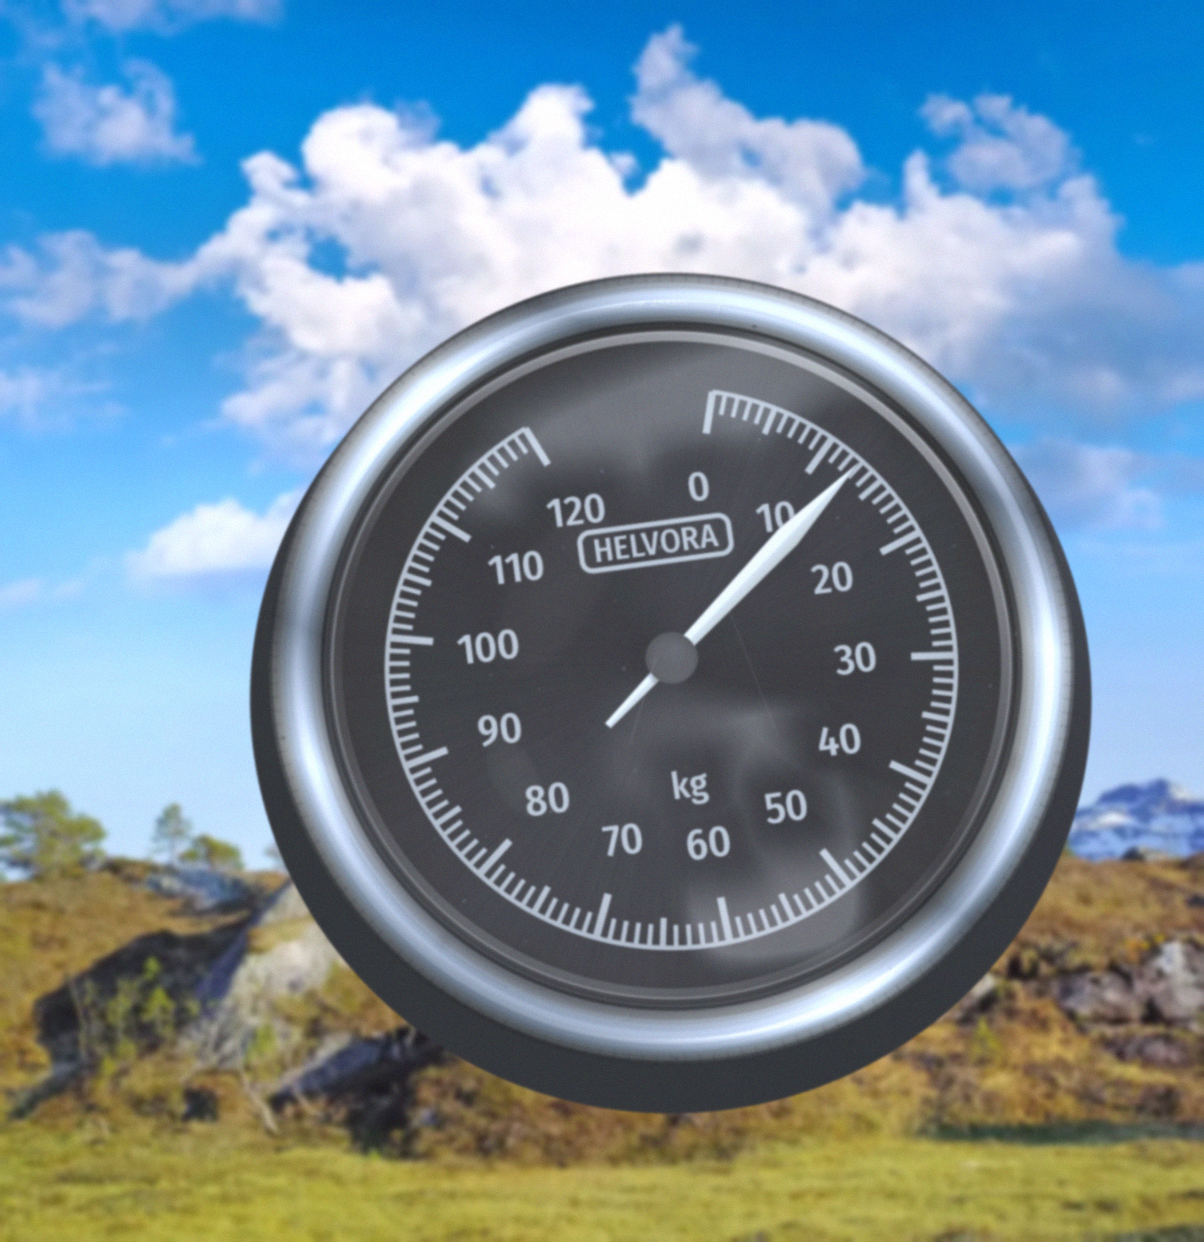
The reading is {"value": 13, "unit": "kg"}
